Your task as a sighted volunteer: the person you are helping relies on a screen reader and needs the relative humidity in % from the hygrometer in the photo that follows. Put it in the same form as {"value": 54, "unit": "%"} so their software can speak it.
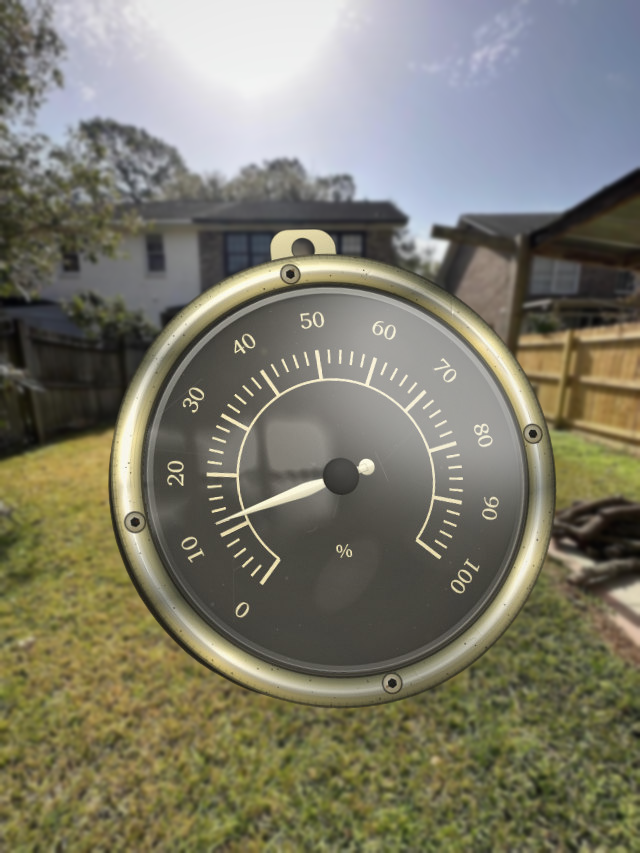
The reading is {"value": 12, "unit": "%"}
